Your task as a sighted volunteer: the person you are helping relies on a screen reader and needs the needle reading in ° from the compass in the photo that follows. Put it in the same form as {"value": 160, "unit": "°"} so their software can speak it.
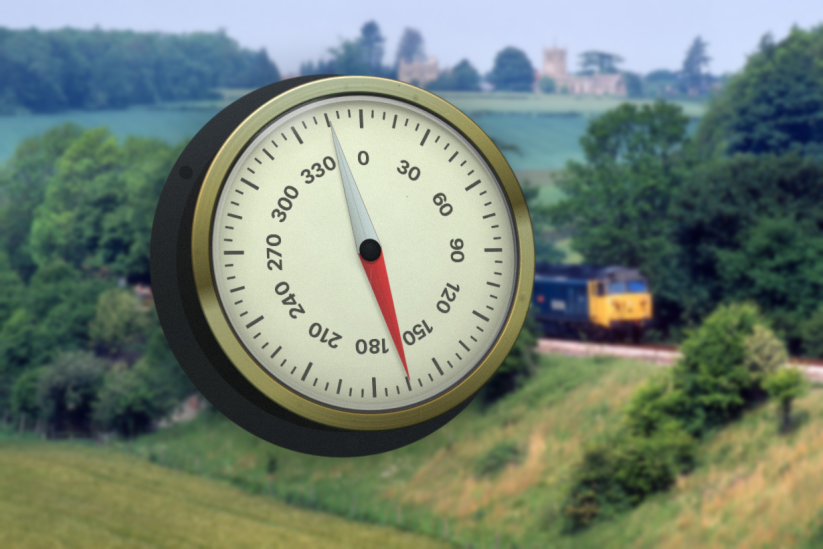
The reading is {"value": 165, "unit": "°"}
